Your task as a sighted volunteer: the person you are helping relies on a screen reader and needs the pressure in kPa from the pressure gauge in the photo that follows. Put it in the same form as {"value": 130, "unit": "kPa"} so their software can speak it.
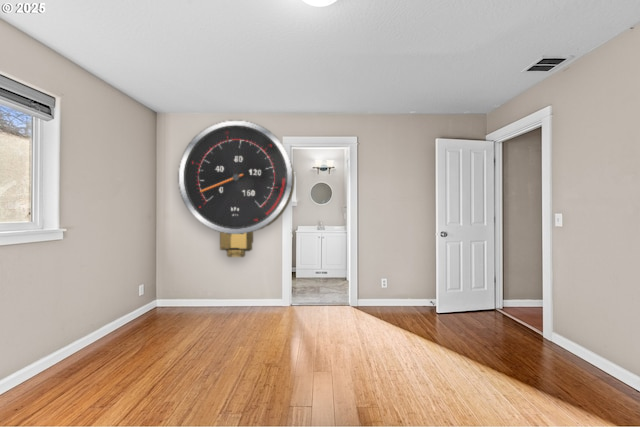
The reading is {"value": 10, "unit": "kPa"}
